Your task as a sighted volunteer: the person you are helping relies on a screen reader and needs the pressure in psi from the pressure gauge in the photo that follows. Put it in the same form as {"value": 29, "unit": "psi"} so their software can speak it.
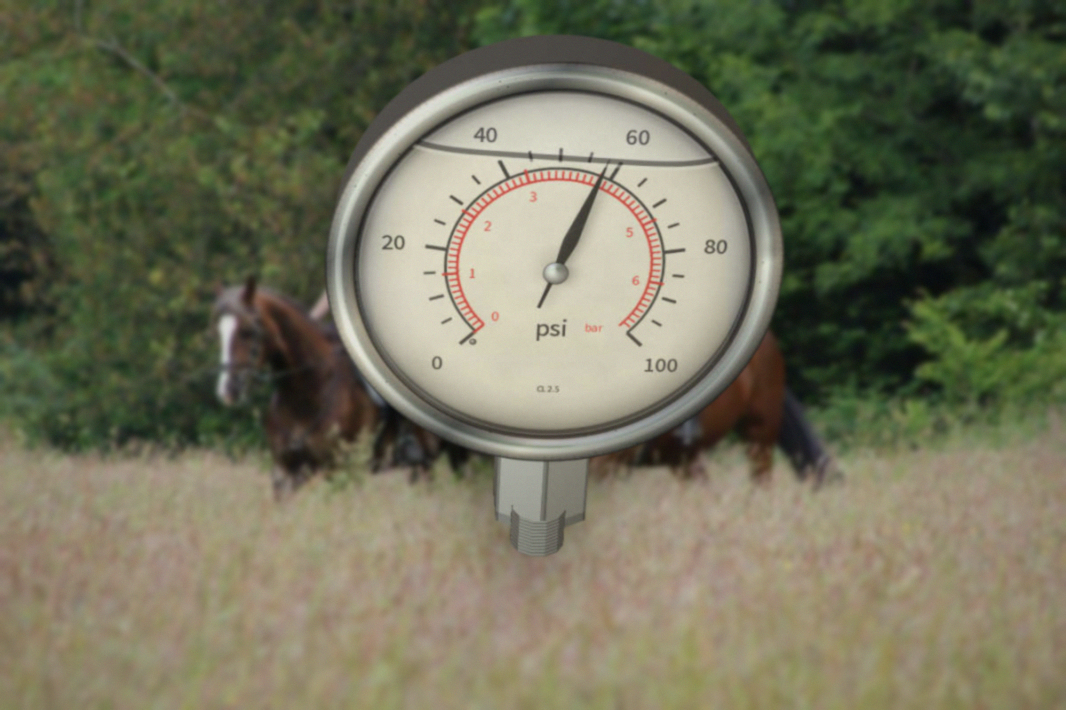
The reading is {"value": 57.5, "unit": "psi"}
